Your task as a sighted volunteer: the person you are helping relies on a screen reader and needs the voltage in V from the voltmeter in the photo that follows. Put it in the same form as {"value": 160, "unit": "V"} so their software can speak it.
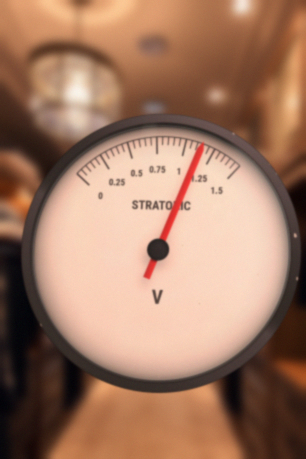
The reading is {"value": 1.15, "unit": "V"}
